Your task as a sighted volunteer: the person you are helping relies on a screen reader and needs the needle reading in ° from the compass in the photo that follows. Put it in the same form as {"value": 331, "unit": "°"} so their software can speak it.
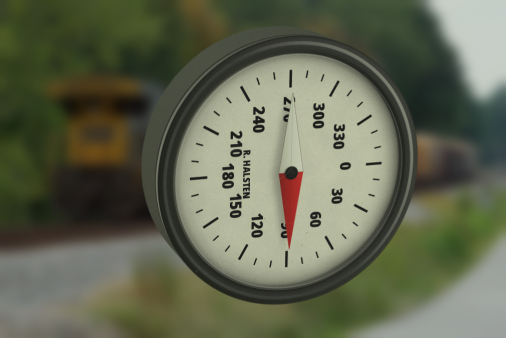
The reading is {"value": 90, "unit": "°"}
